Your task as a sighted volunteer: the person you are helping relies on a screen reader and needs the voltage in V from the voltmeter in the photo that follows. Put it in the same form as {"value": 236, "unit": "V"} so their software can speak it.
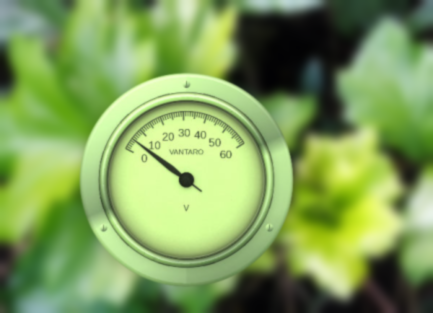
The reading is {"value": 5, "unit": "V"}
